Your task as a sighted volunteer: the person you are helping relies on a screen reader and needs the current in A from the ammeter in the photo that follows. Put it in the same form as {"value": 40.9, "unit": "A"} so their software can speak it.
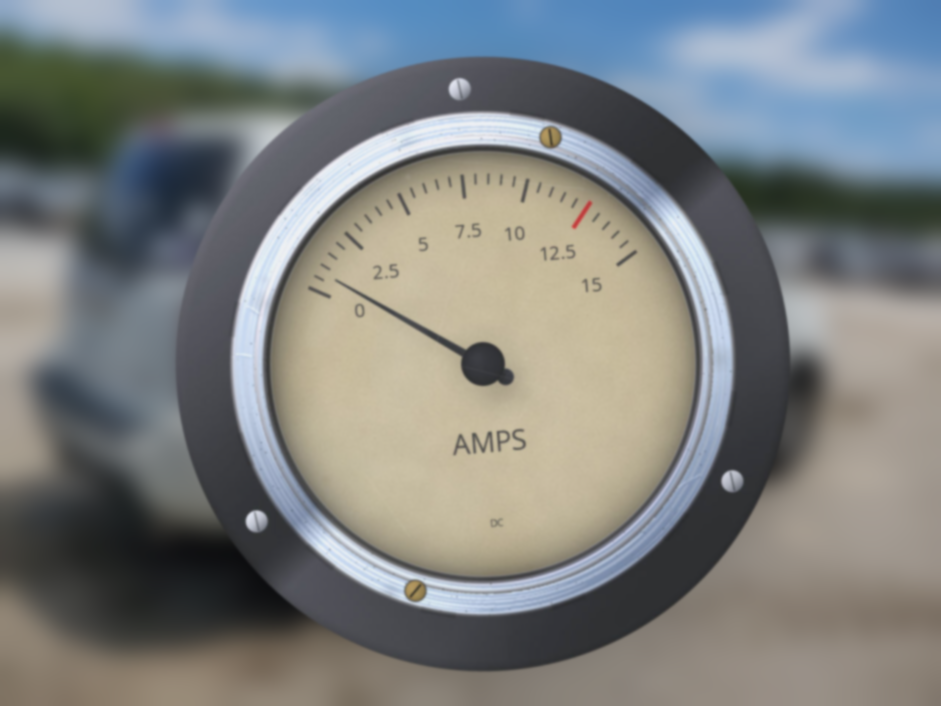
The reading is {"value": 0.75, "unit": "A"}
